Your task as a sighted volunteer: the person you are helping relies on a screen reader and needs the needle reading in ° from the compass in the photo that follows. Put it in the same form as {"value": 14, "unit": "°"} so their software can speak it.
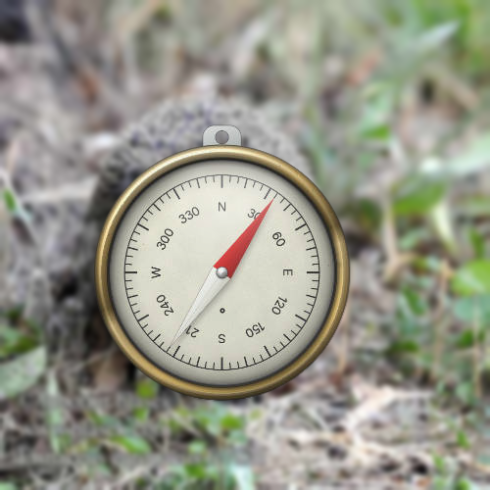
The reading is {"value": 35, "unit": "°"}
